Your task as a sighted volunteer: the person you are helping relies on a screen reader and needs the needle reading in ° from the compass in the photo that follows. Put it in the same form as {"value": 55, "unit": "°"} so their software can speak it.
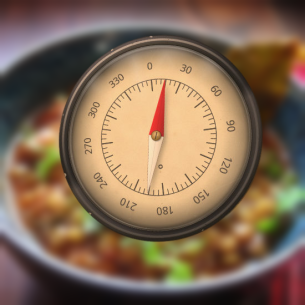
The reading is {"value": 15, "unit": "°"}
